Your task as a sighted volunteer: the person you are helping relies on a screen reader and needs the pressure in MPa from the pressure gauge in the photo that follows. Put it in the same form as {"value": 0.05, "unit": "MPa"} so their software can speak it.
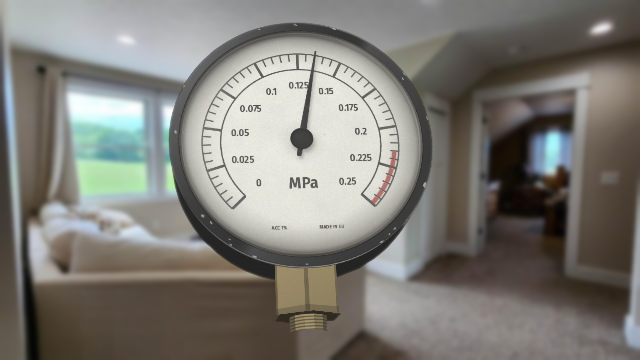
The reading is {"value": 0.135, "unit": "MPa"}
